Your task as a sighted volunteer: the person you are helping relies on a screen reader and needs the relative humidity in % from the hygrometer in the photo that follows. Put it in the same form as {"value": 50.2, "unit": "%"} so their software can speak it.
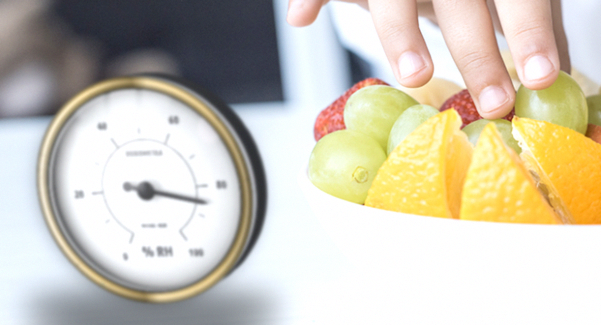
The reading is {"value": 85, "unit": "%"}
